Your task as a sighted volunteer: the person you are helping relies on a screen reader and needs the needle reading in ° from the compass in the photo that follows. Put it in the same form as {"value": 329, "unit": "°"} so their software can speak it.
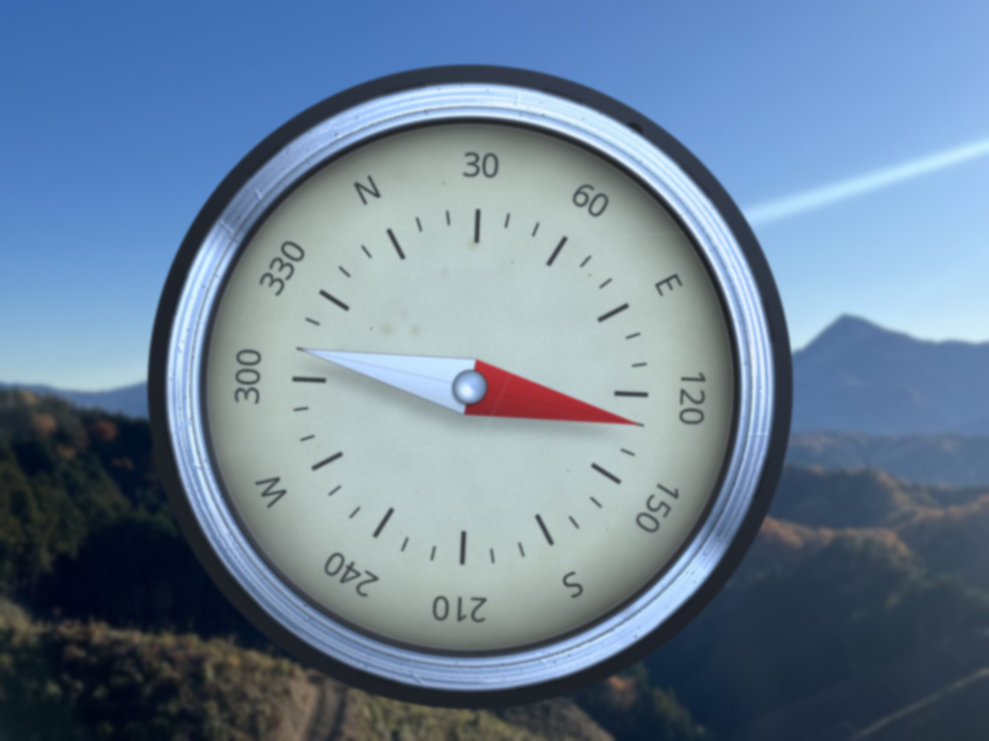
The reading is {"value": 130, "unit": "°"}
